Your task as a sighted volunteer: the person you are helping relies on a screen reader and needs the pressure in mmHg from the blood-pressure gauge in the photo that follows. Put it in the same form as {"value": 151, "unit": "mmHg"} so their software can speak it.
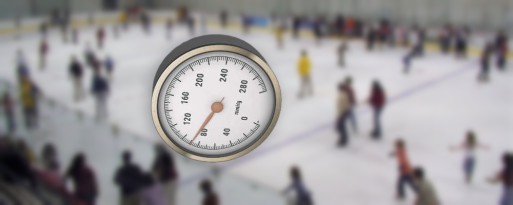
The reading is {"value": 90, "unit": "mmHg"}
